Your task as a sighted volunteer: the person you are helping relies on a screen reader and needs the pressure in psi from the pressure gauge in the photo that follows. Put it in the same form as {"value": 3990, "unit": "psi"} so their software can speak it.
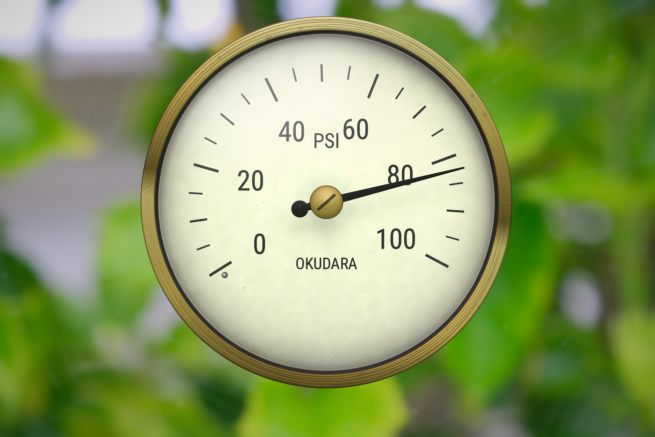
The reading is {"value": 82.5, "unit": "psi"}
